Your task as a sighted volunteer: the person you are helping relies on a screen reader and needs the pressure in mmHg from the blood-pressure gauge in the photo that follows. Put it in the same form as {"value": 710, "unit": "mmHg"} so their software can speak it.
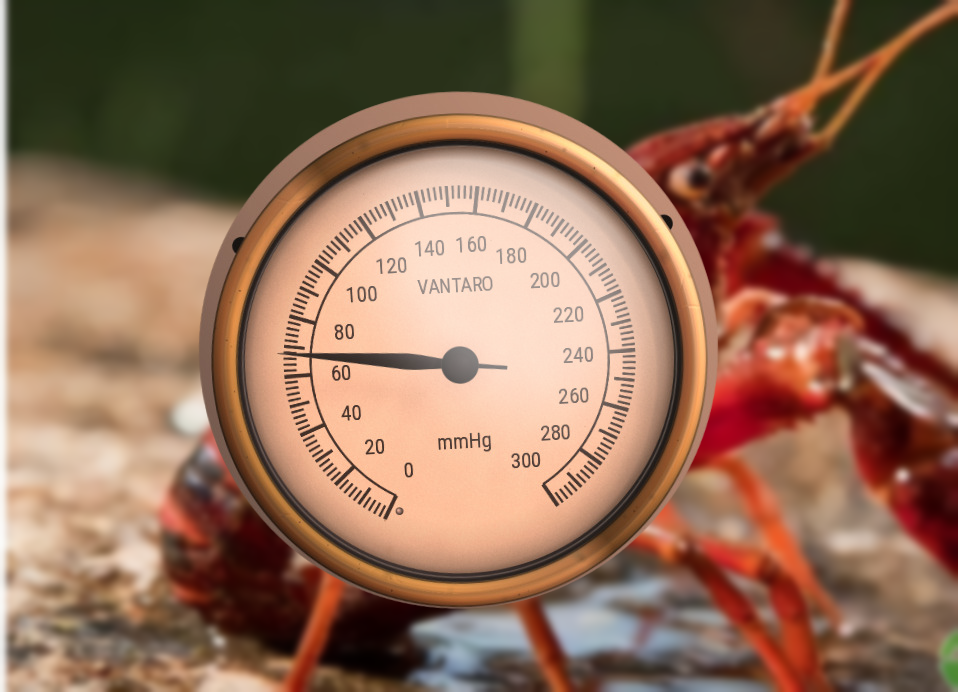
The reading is {"value": 68, "unit": "mmHg"}
